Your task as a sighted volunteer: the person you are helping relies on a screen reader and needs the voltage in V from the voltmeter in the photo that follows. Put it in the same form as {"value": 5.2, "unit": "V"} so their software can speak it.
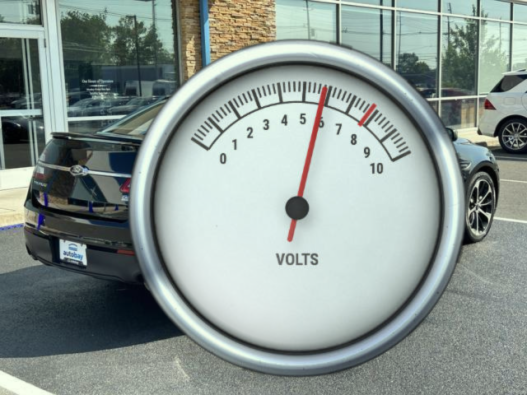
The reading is {"value": 5.8, "unit": "V"}
